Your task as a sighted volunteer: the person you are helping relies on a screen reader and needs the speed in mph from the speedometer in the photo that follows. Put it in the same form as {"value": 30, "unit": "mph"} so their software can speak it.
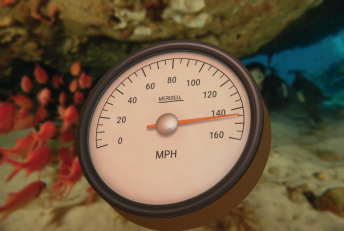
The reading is {"value": 145, "unit": "mph"}
